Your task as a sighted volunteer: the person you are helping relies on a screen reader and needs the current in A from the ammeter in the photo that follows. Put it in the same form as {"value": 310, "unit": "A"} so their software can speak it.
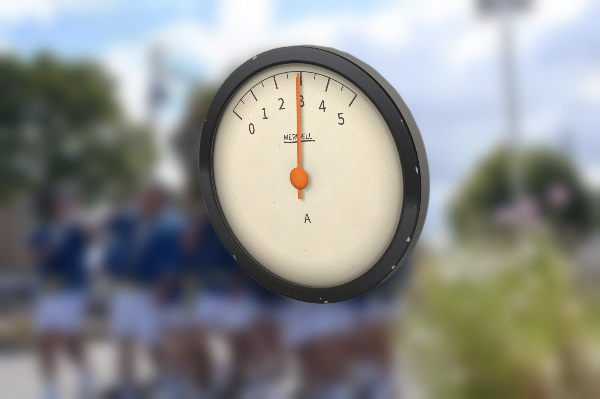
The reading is {"value": 3, "unit": "A"}
